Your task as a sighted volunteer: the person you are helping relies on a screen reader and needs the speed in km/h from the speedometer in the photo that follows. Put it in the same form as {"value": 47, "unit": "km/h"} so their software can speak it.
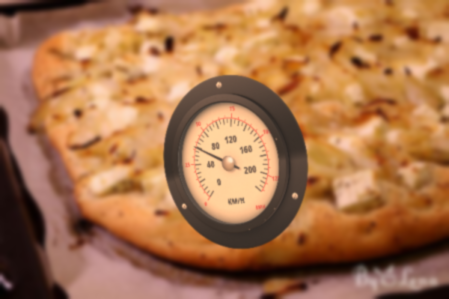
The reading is {"value": 60, "unit": "km/h"}
